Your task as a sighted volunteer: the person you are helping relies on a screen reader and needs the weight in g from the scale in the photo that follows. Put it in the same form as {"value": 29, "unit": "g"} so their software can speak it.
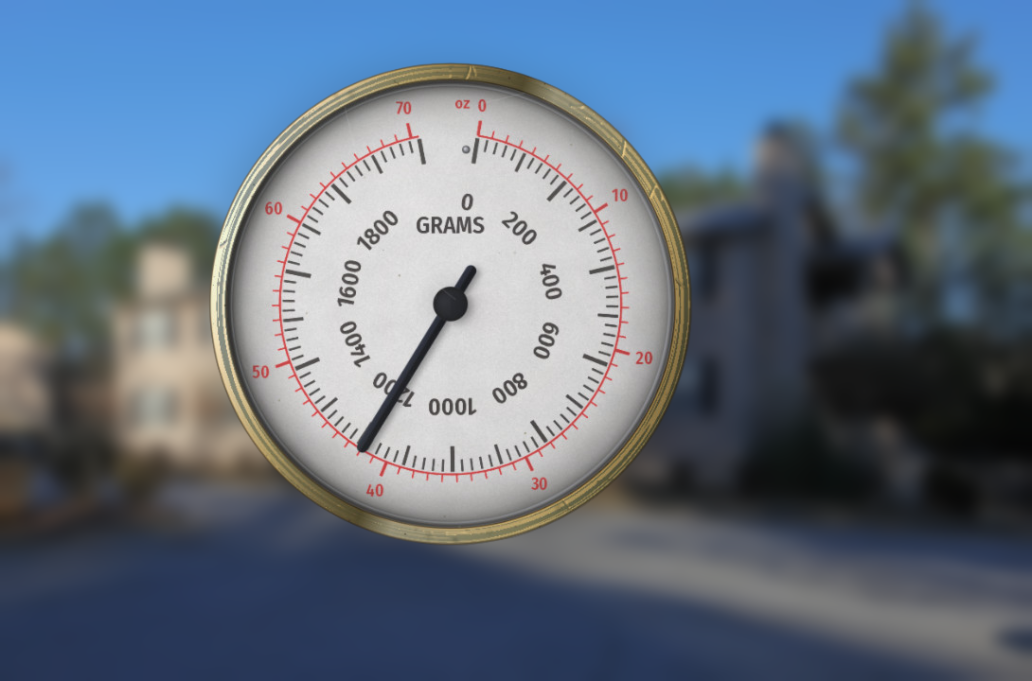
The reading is {"value": 1190, "unit": "g"}
